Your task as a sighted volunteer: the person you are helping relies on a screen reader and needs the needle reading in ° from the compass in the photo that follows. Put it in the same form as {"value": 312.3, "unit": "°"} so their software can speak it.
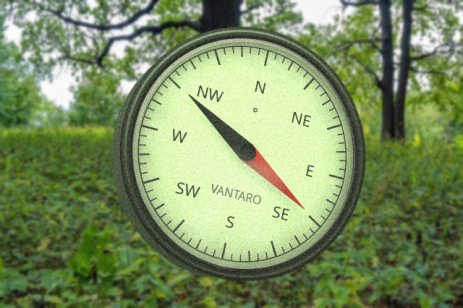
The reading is {"value": 120, "unit": "°"}
